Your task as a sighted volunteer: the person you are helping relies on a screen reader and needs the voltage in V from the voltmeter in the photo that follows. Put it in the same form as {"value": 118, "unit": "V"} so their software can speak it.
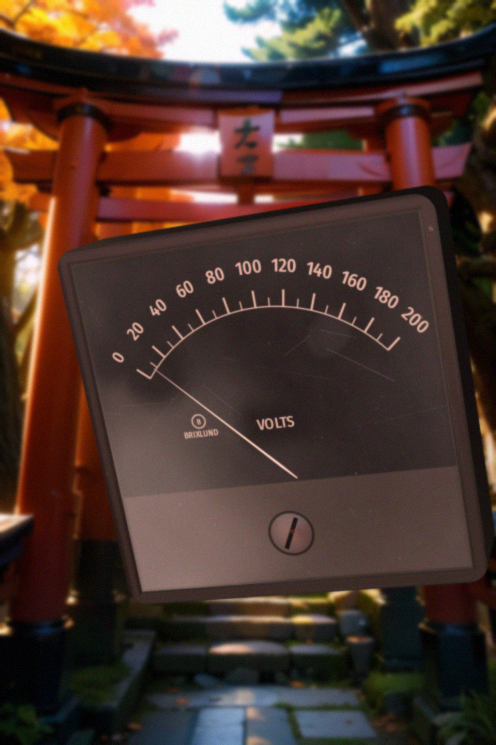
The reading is {"value": 10, "unit": "V"}
